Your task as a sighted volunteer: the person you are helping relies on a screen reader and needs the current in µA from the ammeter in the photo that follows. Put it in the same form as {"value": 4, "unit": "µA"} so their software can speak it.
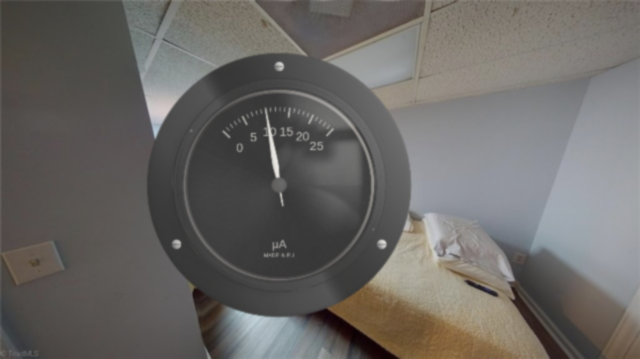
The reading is {"value": 10, "unit": "µA"}
